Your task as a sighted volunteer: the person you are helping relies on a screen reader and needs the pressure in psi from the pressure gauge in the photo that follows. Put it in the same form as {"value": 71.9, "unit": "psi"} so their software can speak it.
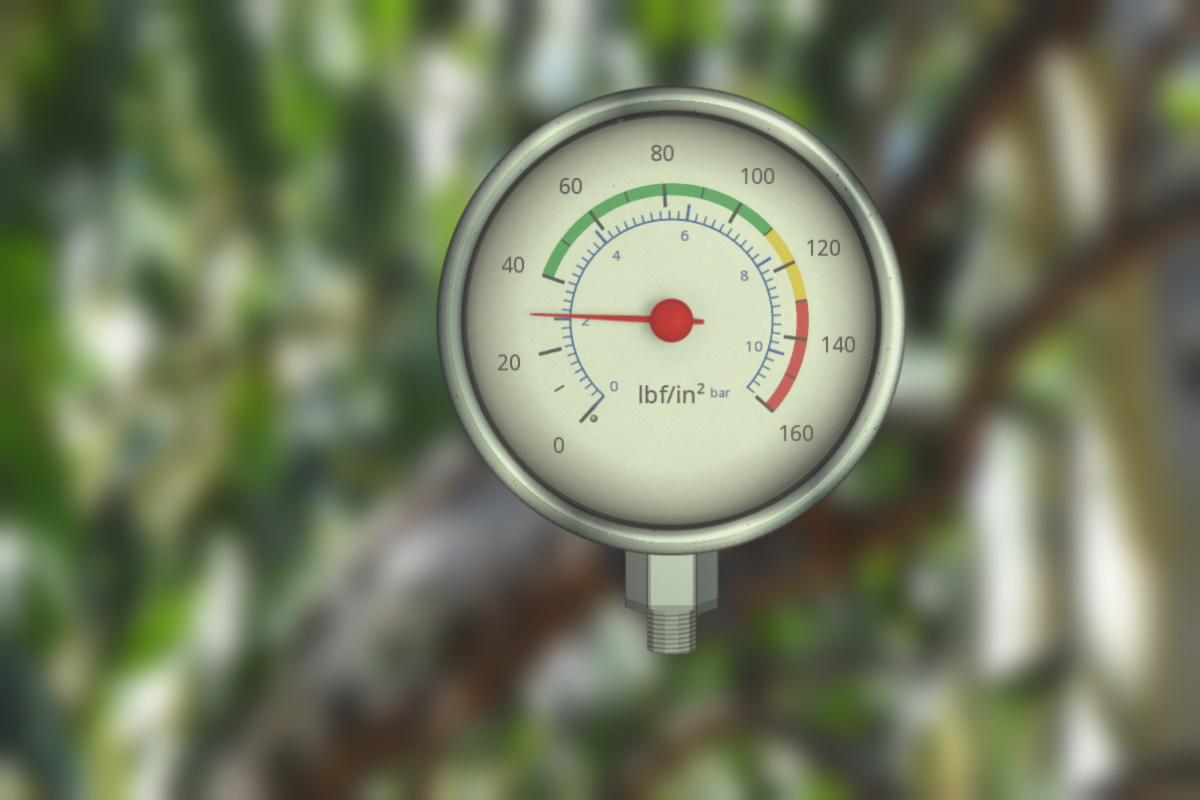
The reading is {"value": 30, "unit": "psi"}
